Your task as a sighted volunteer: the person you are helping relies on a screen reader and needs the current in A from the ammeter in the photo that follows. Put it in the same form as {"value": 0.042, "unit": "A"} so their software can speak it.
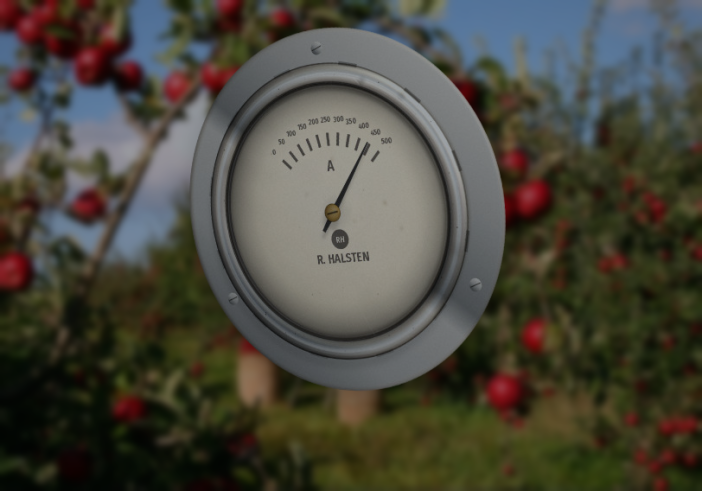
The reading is {"value": 450, "unit": "A"}
